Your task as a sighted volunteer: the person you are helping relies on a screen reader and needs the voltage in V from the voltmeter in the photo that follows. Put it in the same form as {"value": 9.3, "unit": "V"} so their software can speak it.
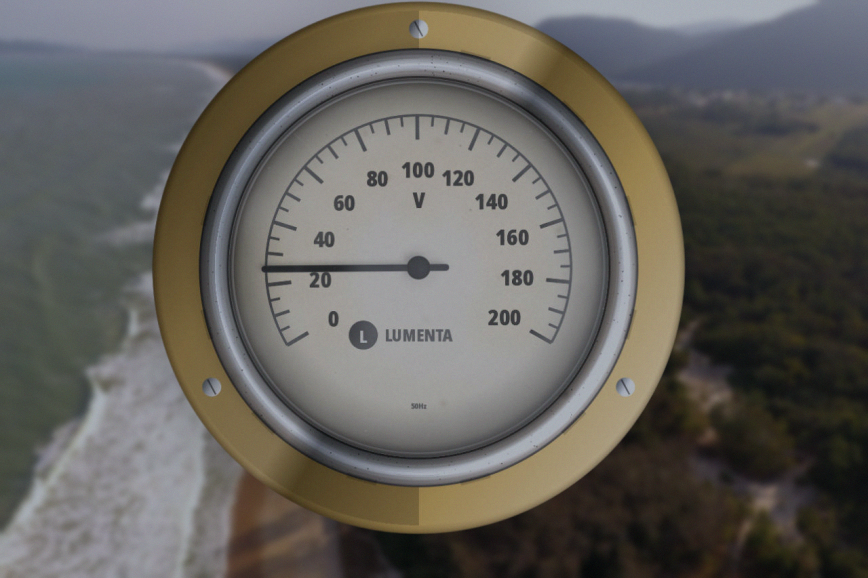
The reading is {"value": 25, "unit": "V"}
